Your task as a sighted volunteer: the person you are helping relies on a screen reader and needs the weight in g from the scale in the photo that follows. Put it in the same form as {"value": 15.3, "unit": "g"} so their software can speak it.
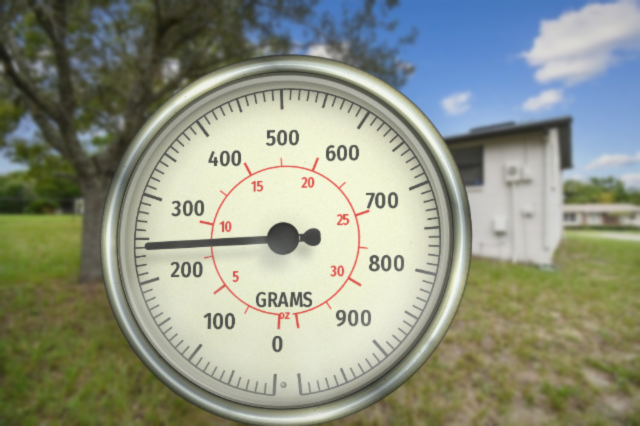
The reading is {"value": 240, "unit": "g"}
